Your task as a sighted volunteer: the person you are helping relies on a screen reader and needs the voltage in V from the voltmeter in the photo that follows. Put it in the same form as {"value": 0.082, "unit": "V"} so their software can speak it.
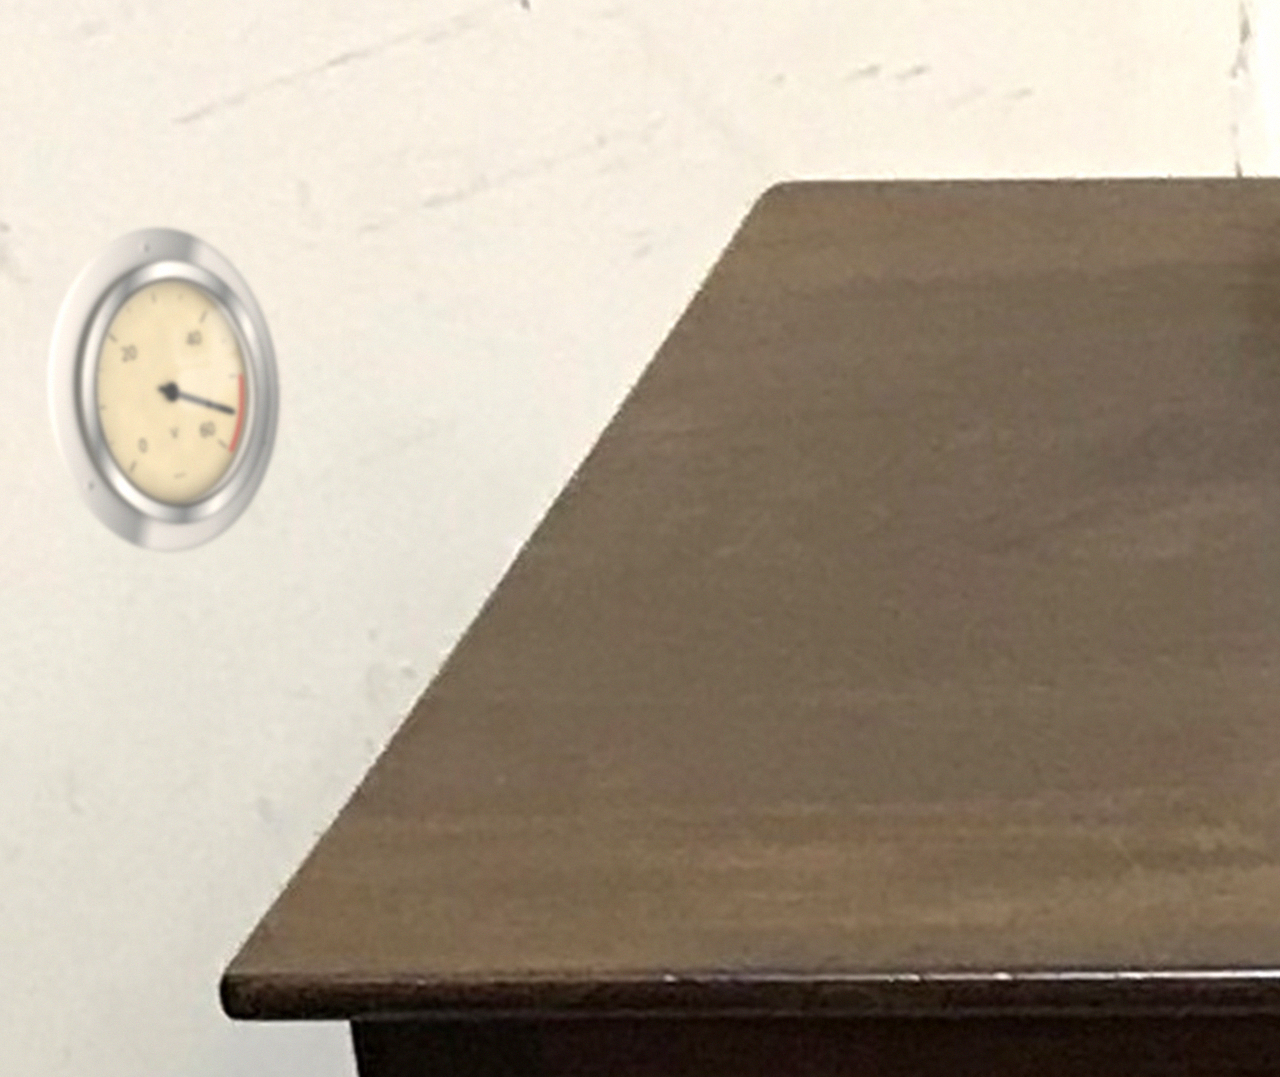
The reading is {"value": 55, "unit": "V"}
